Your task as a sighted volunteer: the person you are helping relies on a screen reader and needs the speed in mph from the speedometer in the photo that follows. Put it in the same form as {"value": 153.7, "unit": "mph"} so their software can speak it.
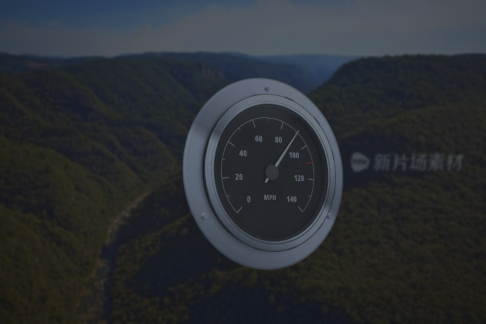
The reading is {"value": 90, "unit": "mph"}
